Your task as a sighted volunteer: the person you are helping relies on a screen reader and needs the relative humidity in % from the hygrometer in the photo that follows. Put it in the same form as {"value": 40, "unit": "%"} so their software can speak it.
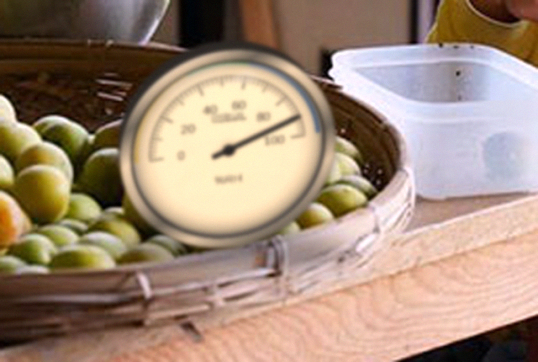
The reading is {"value": 90, "unit": "%"}
